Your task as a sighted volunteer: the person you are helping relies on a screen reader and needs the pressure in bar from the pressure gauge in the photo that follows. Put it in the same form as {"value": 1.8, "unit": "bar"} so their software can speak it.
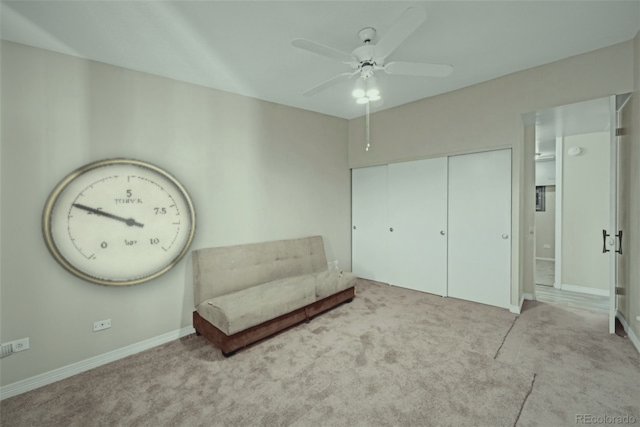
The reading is {"value": 2.5, "unit": "bar"}
